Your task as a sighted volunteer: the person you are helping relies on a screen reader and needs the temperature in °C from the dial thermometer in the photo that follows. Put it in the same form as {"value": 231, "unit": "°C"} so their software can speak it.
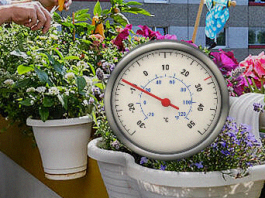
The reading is {"value": -8, "unit": "°C"}
